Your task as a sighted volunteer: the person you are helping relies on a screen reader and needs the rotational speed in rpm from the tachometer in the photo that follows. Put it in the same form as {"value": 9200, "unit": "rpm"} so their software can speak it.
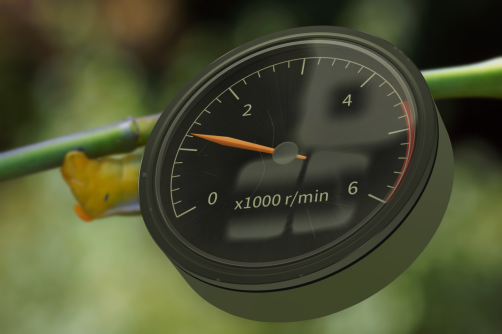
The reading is {"value": 1200, "unit": "rpm"}
